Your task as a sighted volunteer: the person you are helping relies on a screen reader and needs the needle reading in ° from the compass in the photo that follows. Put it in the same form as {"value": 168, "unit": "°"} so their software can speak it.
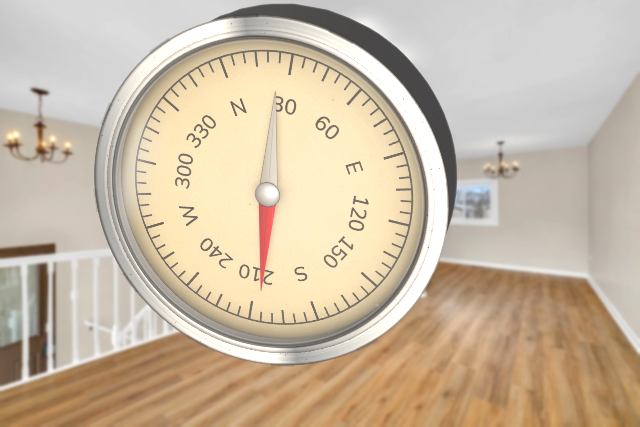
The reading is {"value": 205, "unit": "°"}
